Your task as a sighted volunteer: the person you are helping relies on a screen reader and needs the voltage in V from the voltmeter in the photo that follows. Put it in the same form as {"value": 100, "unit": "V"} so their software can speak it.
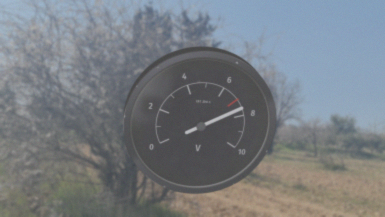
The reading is {"value": 7.5, "unit": "V"}
